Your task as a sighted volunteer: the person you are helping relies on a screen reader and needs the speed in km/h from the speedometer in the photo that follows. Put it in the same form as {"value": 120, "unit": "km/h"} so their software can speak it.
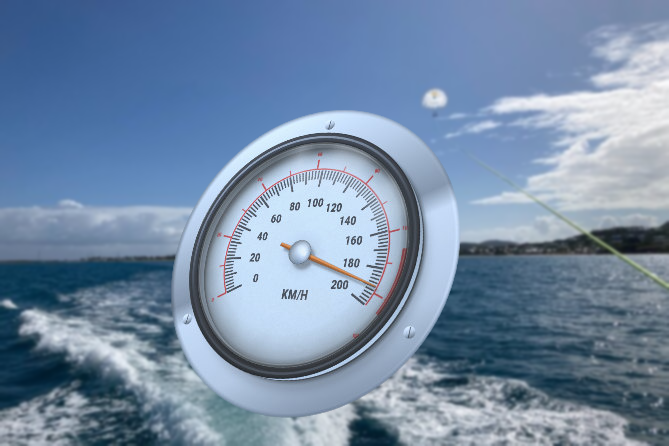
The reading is {"value": 190, "unit": "km/h"}
